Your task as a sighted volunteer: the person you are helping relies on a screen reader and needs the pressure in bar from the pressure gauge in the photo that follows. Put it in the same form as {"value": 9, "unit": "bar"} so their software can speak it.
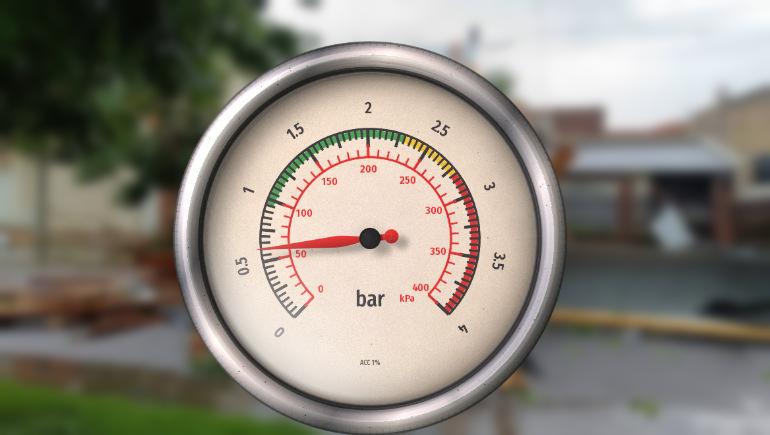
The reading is {"value": 0.6, "unit": "bar"}
